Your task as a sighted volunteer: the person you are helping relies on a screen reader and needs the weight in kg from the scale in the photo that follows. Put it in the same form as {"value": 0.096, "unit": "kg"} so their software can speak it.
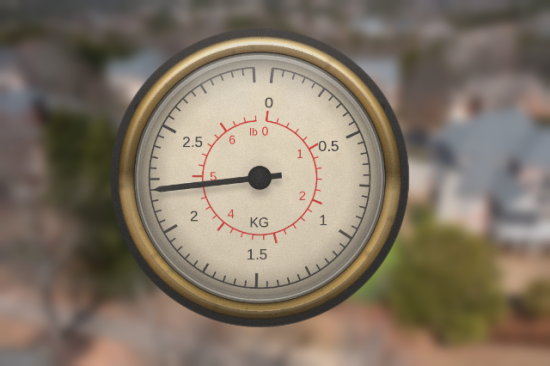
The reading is {"value": 2.2, "unit": "kg"}
